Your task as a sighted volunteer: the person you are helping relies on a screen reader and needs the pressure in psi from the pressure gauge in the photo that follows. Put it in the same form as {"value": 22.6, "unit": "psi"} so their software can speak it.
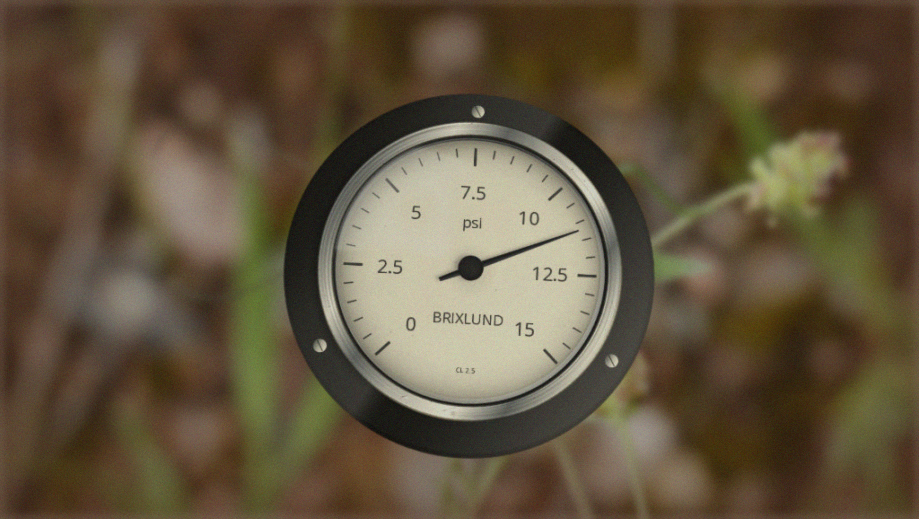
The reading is {"value": 11.25, "unit": "psi"}
